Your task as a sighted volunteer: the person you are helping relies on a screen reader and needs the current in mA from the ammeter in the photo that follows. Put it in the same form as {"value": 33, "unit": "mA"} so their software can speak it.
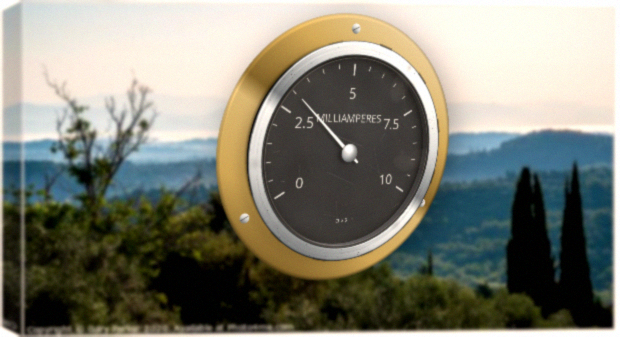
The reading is {"value": 3, "unit": "mA"}
